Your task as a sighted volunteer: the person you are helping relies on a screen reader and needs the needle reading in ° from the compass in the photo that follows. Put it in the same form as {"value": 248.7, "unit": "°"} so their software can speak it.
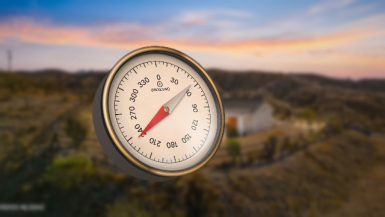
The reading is {"value": 235, "unit": "°"}
